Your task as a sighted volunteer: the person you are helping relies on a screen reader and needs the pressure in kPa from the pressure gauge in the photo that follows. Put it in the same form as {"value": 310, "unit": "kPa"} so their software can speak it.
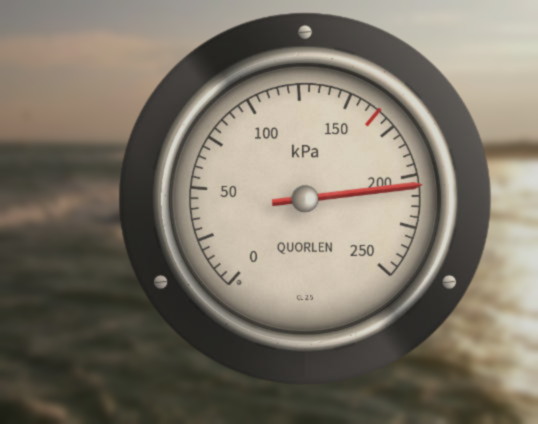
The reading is {"value": 205, "unit": "kPa"}
